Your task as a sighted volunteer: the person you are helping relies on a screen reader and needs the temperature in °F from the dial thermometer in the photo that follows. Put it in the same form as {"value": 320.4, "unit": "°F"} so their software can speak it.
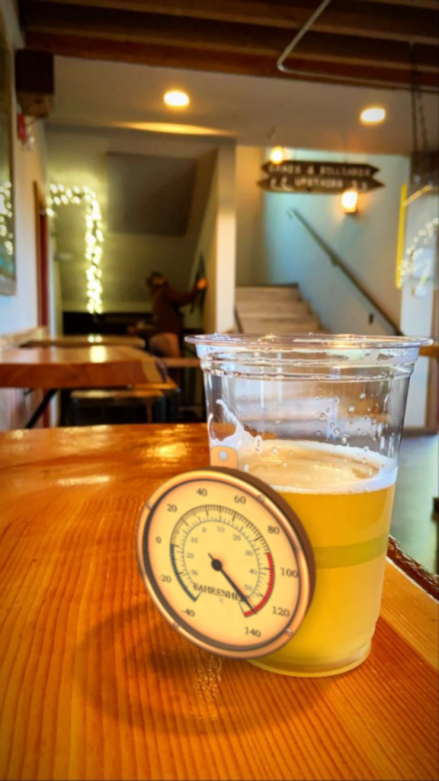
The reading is {"value": 130, "unit": "°F"}
